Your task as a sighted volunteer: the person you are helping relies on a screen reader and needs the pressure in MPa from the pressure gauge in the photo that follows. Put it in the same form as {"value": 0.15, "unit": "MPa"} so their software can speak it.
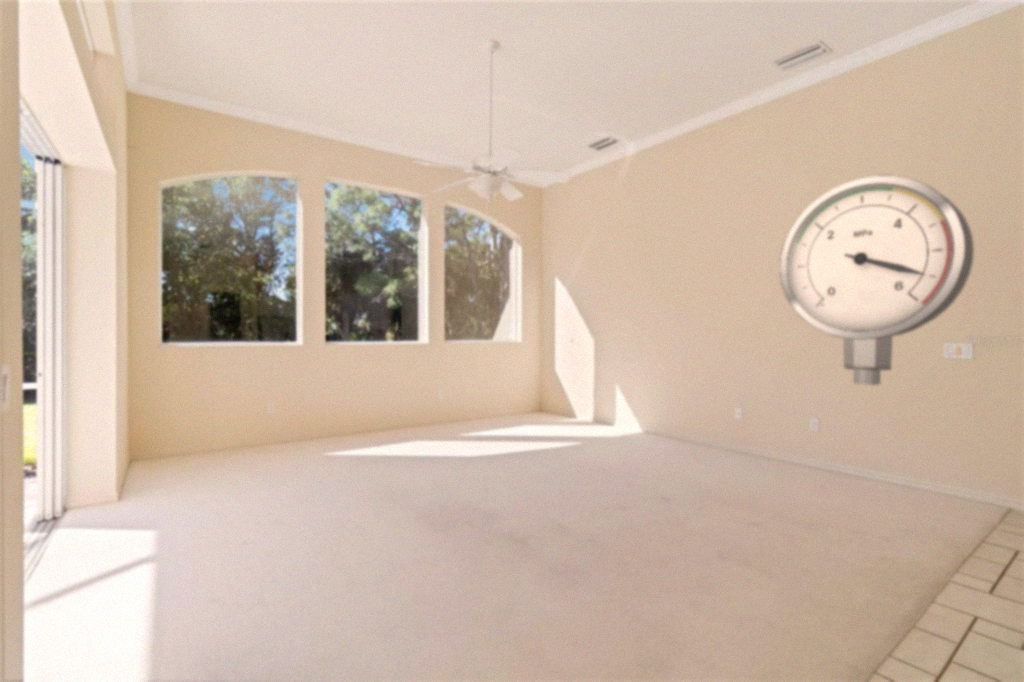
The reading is {"value": 5.5, "unit": "MPa"}
